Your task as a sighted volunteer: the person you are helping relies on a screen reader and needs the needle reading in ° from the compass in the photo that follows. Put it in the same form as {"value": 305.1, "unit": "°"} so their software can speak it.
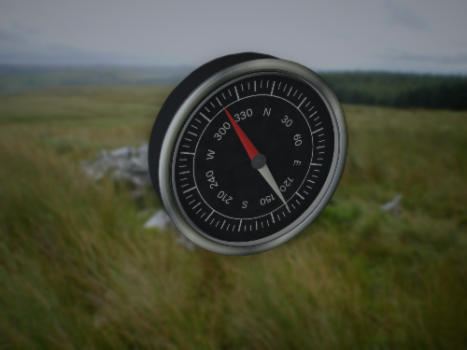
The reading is {"value": 315, "unit": "°"}
